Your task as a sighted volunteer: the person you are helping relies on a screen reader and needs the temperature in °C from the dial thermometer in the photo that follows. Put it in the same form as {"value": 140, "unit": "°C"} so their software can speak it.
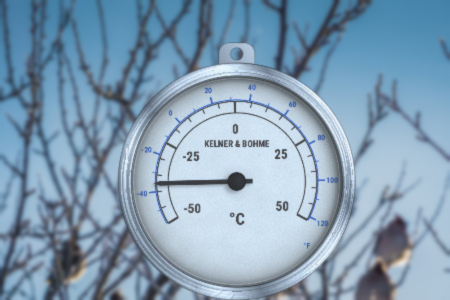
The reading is {"value": -37.5, "unit": "°C"}
